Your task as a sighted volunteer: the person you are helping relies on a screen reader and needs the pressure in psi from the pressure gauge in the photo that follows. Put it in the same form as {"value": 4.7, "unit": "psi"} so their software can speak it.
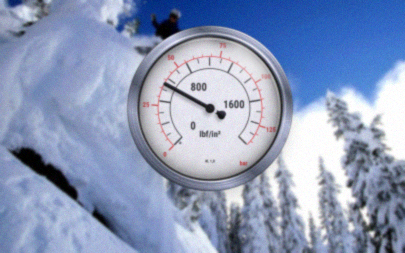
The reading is {"value": 550, "unit": "psi"}
